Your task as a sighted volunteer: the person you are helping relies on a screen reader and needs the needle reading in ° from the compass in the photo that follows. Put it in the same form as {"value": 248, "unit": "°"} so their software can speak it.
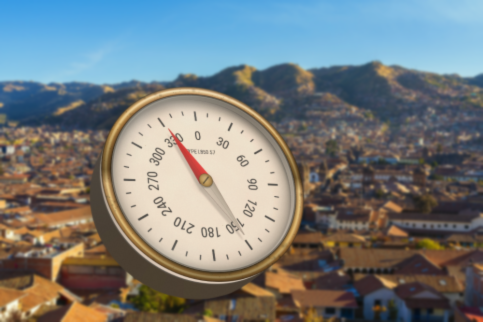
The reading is {"value": 330, "unit": "°"}
